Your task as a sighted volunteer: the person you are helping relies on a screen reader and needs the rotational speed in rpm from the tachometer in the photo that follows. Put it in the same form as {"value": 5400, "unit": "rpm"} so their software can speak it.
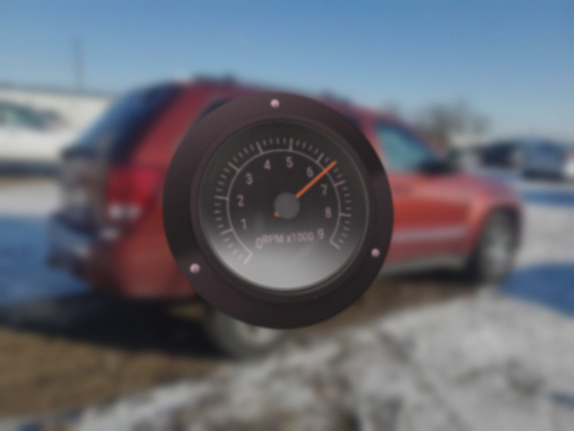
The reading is {"value": 6400, "unit": "rpm"}
